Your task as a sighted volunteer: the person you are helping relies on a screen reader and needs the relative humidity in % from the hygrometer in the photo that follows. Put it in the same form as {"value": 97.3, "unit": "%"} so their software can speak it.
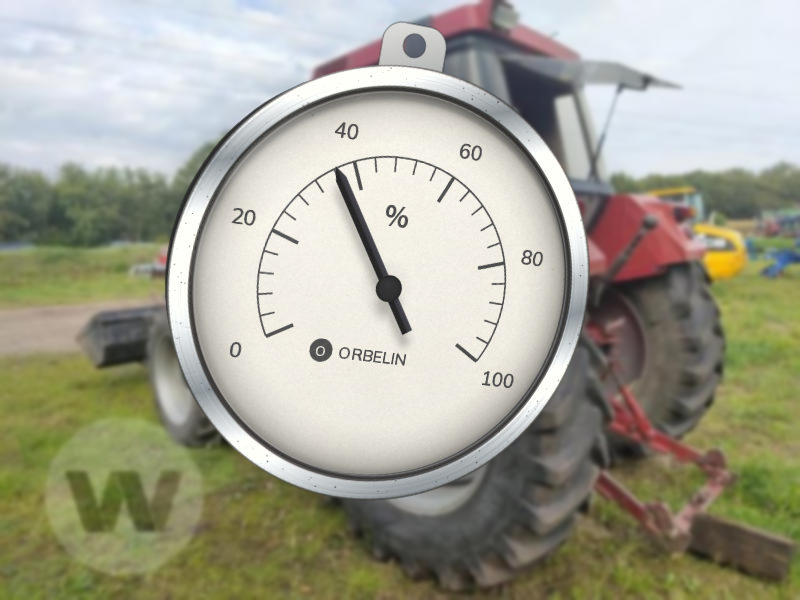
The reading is {"value": 36, "unit": "%"}
